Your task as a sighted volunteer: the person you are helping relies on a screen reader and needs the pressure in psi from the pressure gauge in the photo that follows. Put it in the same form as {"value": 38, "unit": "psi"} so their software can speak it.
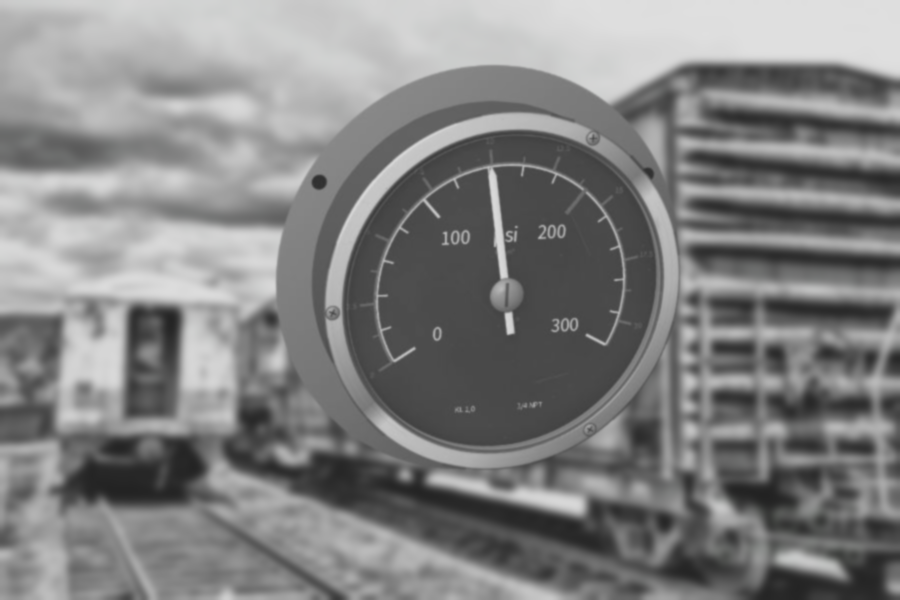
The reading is {"value": 140, "unit": "psi"}
